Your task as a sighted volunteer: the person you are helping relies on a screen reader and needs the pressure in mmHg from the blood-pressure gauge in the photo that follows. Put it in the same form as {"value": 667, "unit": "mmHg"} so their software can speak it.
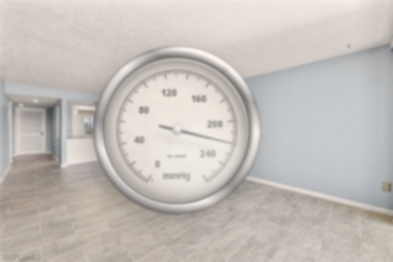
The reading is {"value": 220, "unit": "mmHg"}
